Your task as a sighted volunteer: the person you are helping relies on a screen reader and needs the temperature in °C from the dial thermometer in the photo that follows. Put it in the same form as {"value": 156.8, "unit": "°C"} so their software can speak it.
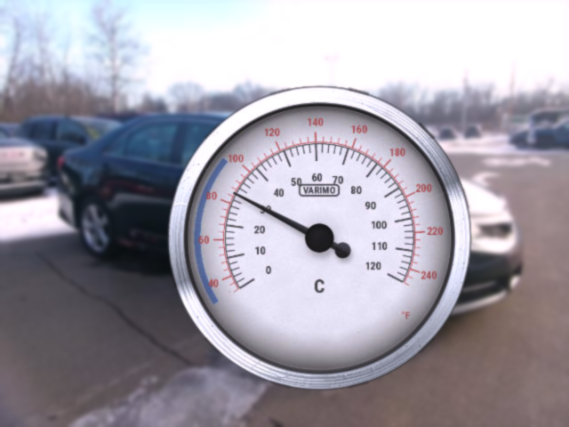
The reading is {"value": 30, "unit": "°C"}
